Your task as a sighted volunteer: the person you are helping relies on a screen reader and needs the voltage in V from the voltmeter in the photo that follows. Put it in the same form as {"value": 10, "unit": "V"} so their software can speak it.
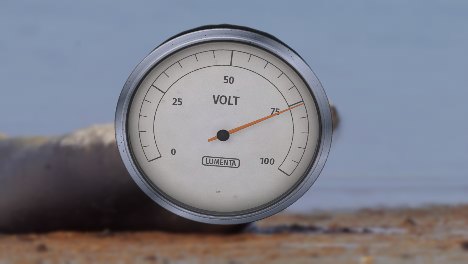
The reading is {"value": 75, "unit": "V"}
